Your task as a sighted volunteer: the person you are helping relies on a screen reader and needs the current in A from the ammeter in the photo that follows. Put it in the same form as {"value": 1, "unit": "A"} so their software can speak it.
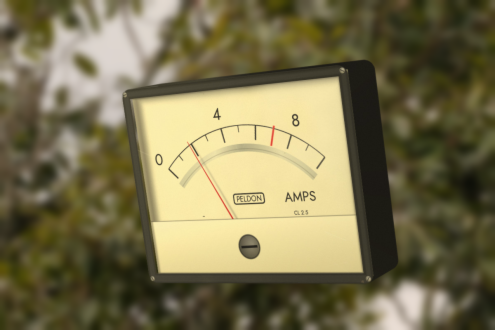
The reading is {"value": 2, "unit": "A"}
